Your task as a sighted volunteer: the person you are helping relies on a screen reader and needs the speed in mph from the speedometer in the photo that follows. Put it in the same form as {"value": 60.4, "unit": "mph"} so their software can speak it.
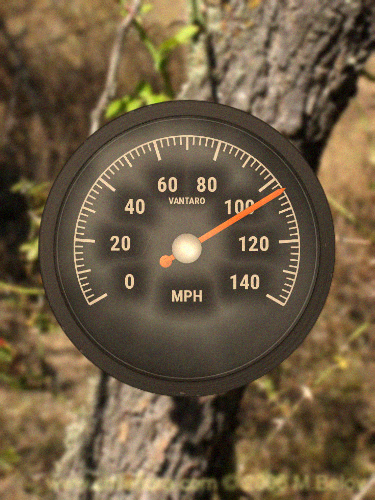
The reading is {"value": 104, "unit": "mph"}
